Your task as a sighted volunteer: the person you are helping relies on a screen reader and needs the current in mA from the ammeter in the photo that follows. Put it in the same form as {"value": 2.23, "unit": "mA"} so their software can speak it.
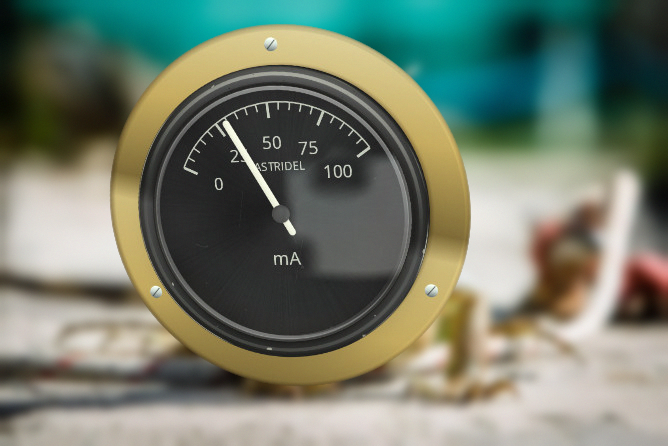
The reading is {"value": 30, "unit": "mA"}
